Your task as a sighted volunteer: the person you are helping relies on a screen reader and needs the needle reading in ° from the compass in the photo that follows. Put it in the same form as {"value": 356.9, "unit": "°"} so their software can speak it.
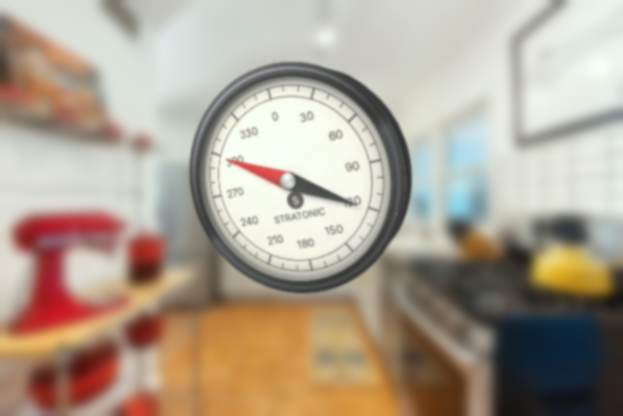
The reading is {"value": 300, "unit": "°"}
